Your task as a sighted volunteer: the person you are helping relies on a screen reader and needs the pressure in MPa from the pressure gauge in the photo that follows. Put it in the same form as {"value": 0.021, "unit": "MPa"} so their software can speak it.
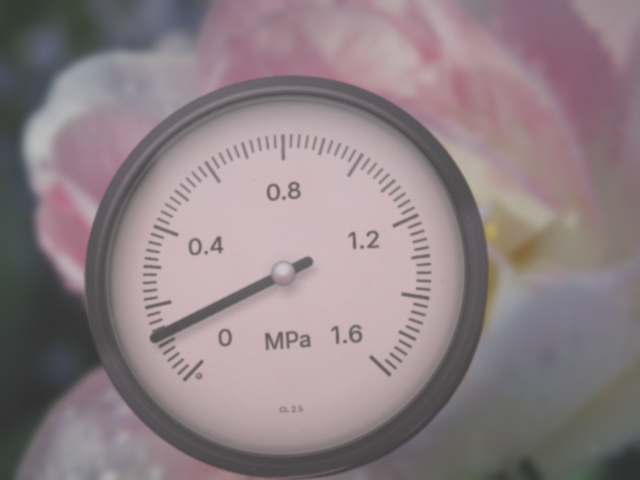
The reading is {"value": 0.12, "unit": "MPa"}
